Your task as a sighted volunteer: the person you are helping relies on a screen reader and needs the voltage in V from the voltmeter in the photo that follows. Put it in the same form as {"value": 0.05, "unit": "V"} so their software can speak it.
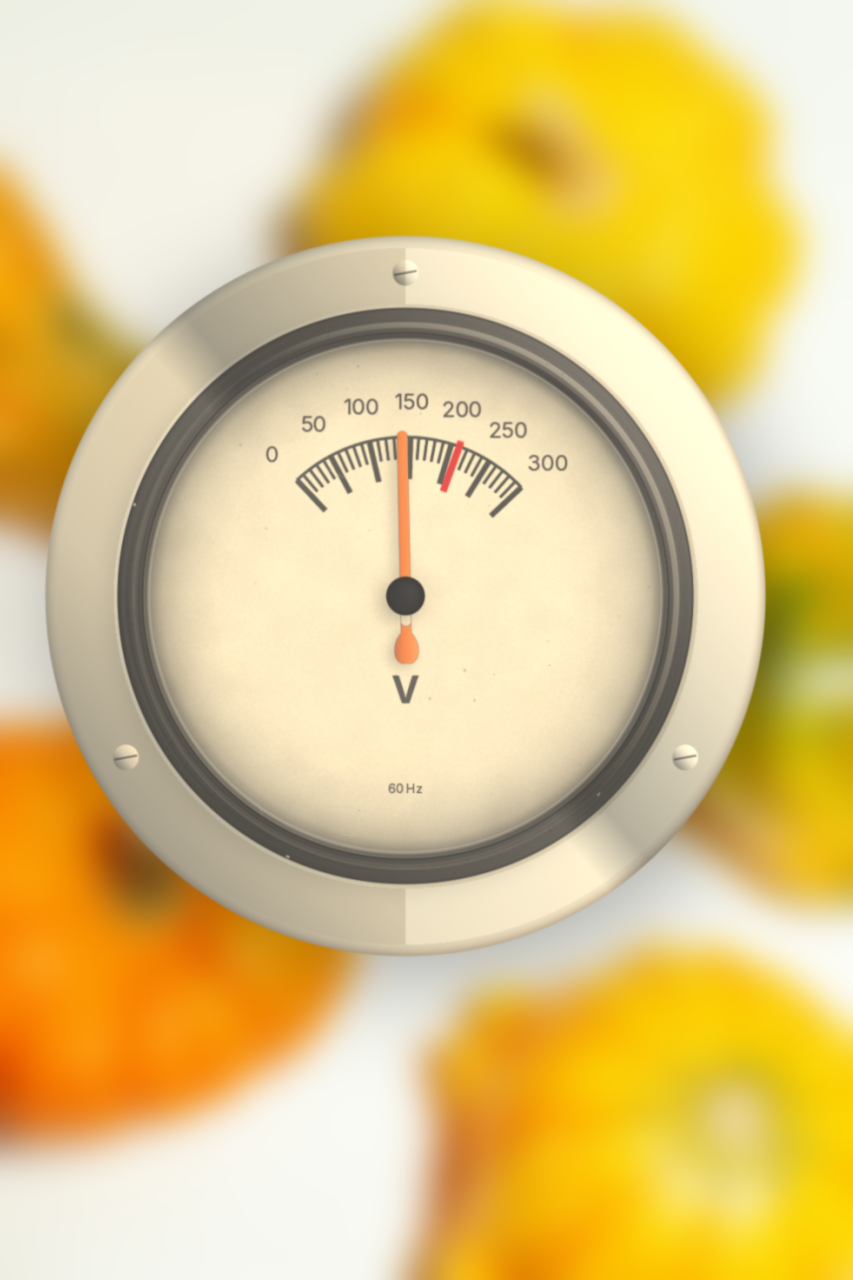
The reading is {"value": 140, "unit": "V"}
